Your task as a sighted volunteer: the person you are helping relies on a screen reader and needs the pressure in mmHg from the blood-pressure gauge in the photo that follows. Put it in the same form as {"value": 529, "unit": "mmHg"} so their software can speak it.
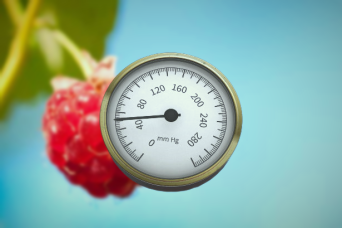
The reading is {"value": 50, "unit": "mmHg"}
